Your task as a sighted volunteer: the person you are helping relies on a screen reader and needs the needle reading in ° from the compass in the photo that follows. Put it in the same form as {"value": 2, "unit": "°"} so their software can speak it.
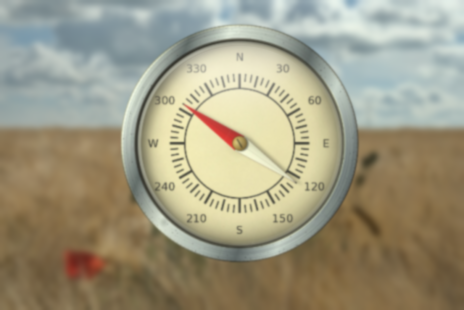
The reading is {"value": 305, "unit": "°"}
